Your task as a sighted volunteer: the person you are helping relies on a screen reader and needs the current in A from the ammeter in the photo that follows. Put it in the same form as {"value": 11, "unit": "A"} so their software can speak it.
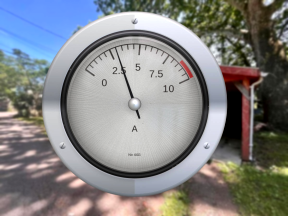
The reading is {"value": 3, "unit": "A"}
